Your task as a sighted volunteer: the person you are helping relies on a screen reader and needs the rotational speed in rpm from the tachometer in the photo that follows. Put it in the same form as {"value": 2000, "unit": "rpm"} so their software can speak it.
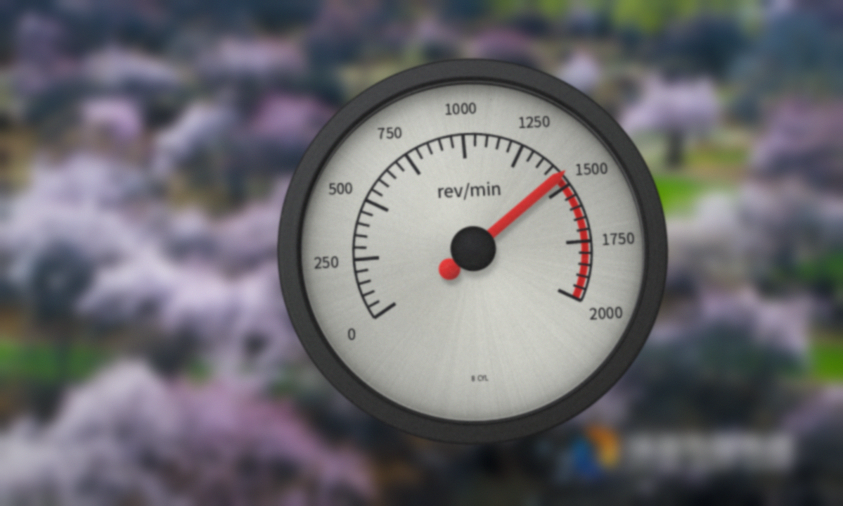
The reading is {"value": 1450, "unit": "rpm"}
